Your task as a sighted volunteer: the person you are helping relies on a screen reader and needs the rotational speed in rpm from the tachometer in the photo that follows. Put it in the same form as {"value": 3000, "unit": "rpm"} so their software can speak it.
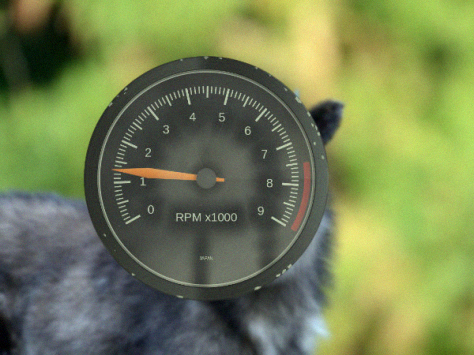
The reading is {"value": 1300, "unit": "rpm"}
